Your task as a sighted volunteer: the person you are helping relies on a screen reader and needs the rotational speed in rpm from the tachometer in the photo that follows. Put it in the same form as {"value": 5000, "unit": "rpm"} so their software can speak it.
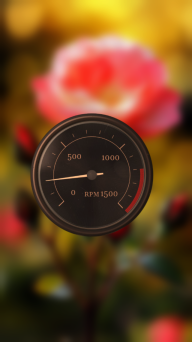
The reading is {"value": 200, "unit": "rpm"}
